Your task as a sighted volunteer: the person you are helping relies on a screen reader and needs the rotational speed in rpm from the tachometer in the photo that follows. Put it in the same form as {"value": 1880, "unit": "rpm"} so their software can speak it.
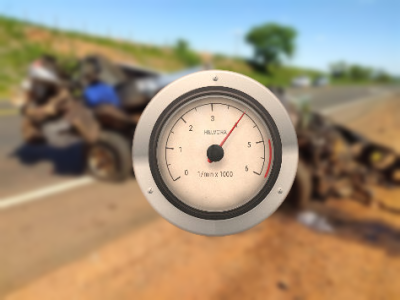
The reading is {"value": 4000, "unit": "rpm"}
